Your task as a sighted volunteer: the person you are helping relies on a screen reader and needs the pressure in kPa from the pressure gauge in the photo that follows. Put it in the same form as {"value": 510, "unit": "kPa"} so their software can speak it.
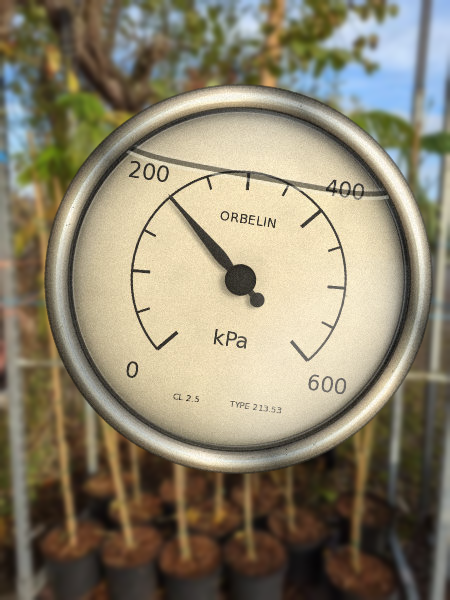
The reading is {"value": 200, "unit": "kPa"}
